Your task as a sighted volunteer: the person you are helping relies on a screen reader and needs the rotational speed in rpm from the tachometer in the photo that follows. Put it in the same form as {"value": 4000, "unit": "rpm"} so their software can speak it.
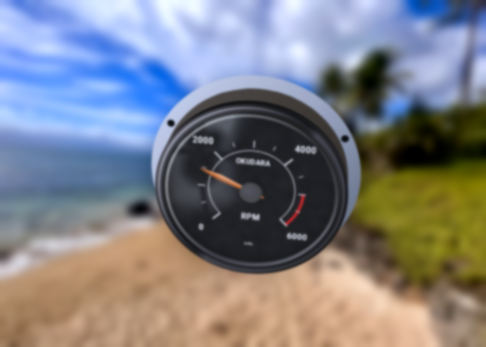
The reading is {"value": 1500, "unit": "rpm"}
